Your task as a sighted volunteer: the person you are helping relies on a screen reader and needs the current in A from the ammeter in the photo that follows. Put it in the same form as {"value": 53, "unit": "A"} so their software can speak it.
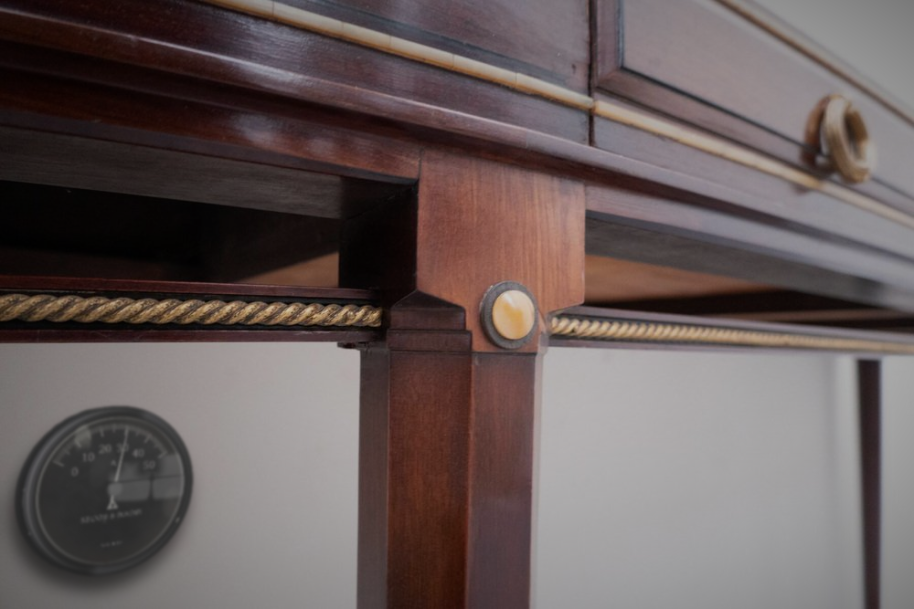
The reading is {"value": 30, "unit": "A"}
